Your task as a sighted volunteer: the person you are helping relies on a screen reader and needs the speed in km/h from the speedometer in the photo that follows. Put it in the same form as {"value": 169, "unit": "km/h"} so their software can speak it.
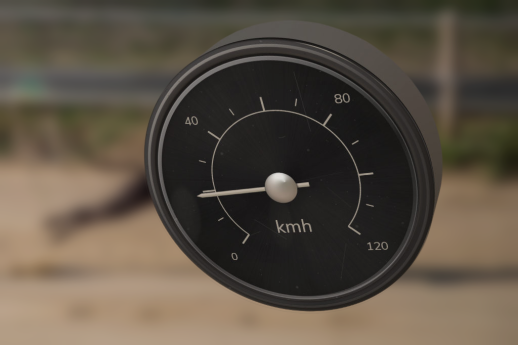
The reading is {"value": 20, "unit": "km/h"}
